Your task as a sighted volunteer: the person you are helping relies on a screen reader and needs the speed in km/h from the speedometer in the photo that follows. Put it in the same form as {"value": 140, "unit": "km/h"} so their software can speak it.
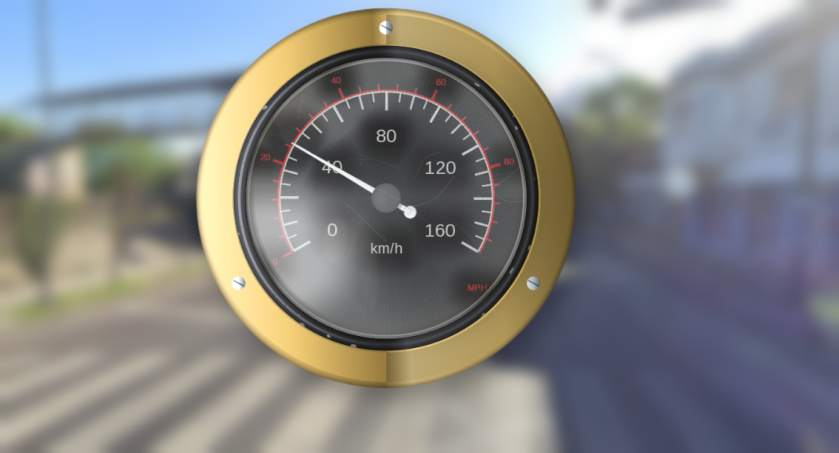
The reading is {"value": 40, "unit": "km/h"}
